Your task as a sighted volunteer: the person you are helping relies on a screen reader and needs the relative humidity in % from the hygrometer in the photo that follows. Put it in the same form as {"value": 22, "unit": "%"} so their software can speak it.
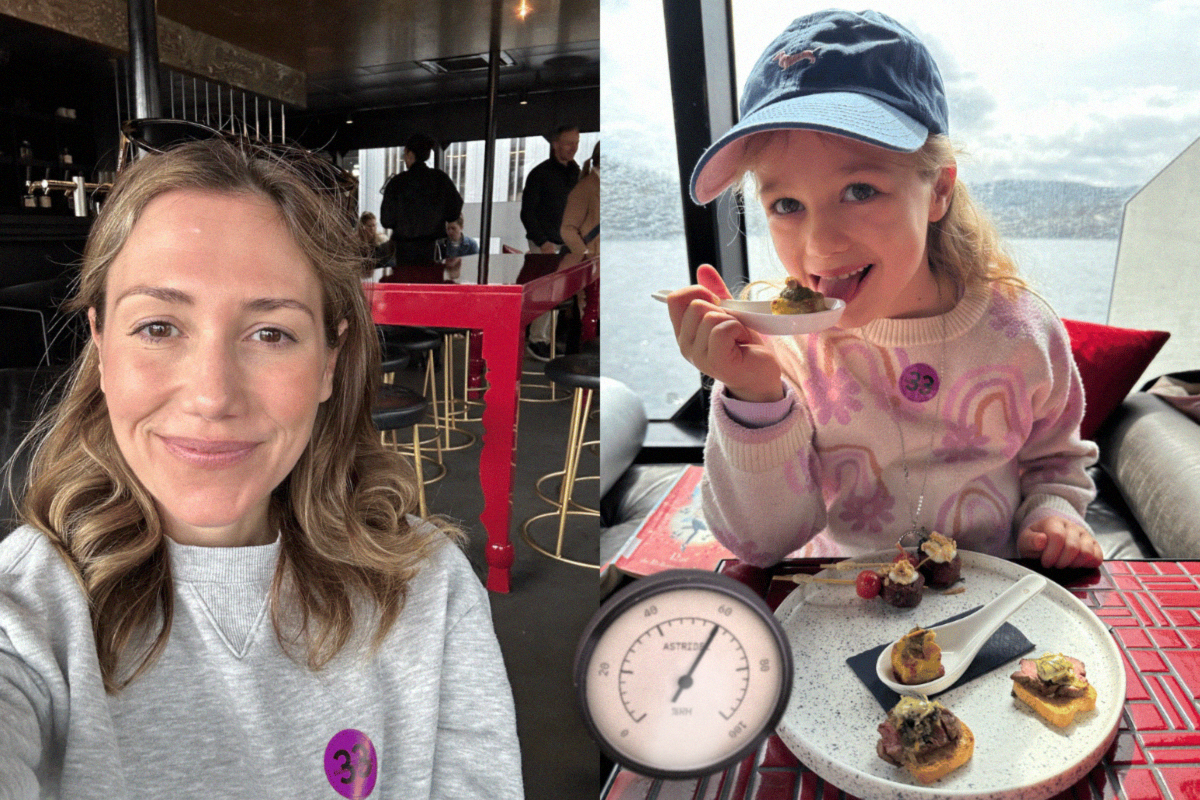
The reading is {"value": 60, "unit": "%"}
